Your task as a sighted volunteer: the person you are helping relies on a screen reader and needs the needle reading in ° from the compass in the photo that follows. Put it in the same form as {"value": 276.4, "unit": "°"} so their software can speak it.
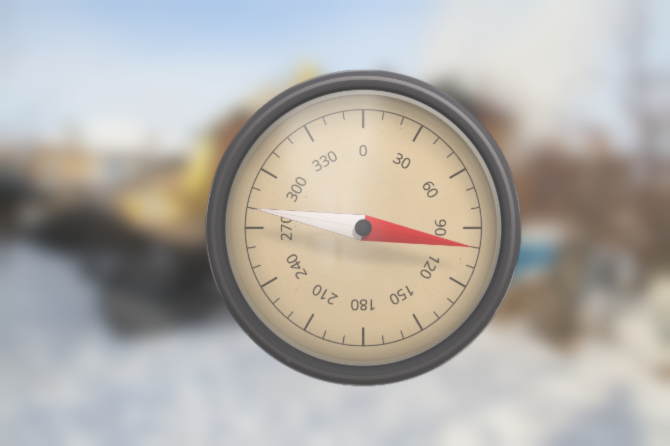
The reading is {"value": 100, "unit": "°"}
